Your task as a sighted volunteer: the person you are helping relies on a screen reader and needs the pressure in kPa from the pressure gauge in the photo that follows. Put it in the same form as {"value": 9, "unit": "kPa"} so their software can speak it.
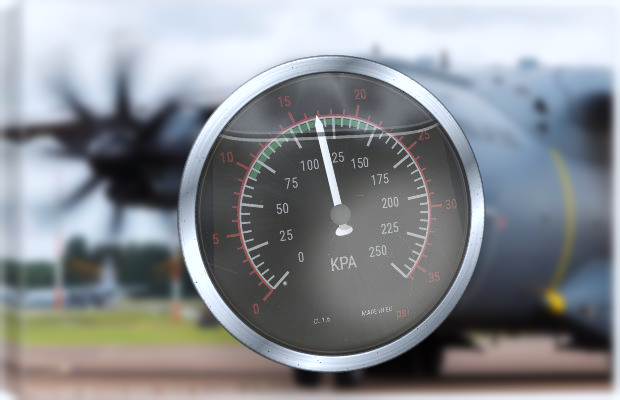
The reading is {"value": 115, "unit": "kPa"}
